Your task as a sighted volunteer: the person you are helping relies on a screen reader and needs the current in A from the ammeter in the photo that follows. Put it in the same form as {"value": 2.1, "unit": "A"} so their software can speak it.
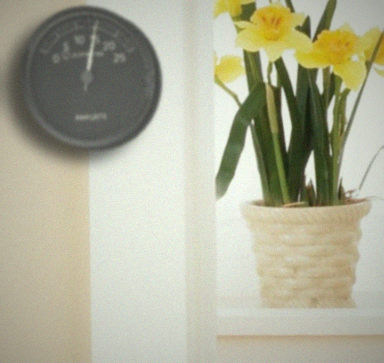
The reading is {"value": 15, "unit": "A"}
